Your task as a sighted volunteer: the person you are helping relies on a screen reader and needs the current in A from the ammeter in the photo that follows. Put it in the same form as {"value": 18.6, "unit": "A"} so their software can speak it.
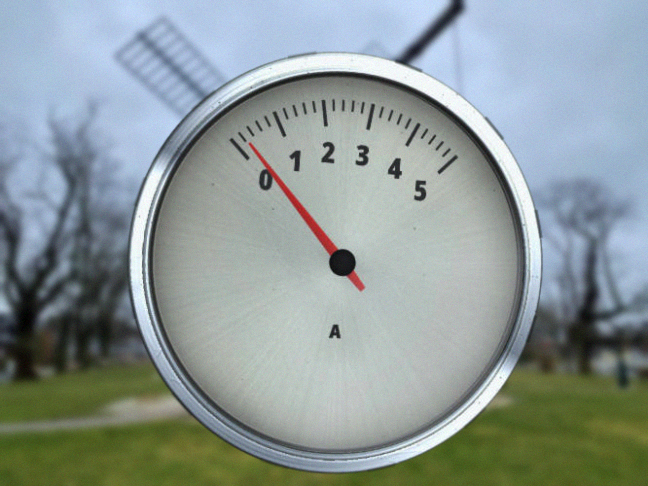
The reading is {"value": 0.2, "unit": "A"}
